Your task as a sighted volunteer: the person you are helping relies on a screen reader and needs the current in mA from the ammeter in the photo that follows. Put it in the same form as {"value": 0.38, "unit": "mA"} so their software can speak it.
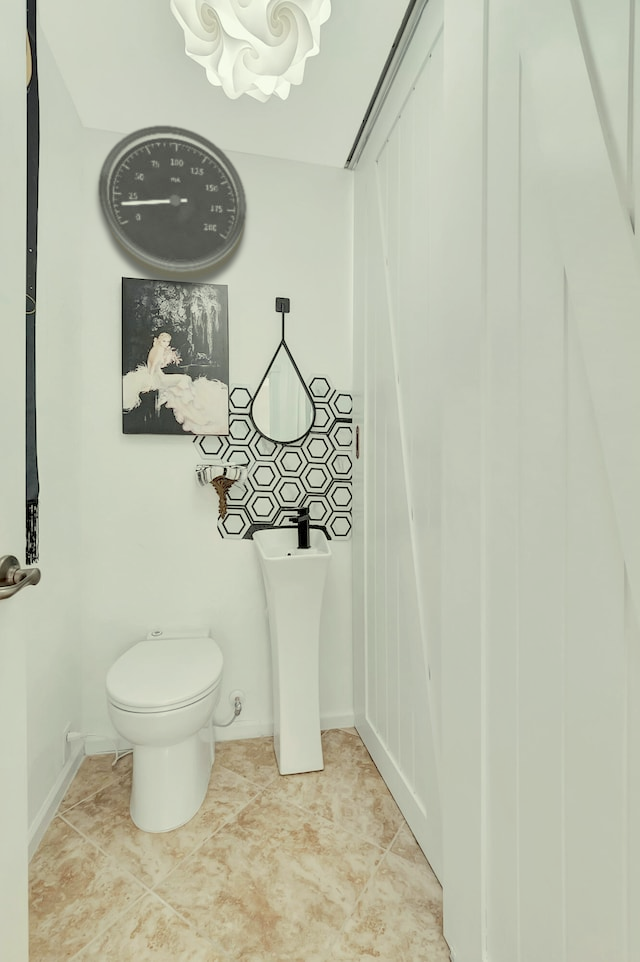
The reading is {"value": 15, "unit": "mA"}
